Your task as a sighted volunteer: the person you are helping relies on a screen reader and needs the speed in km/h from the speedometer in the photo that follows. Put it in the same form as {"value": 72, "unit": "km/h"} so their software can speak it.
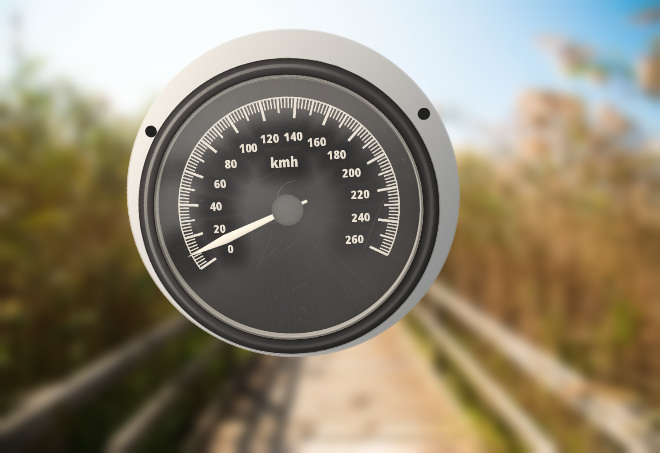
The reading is {"value": 10, "unit": "km/h"}
